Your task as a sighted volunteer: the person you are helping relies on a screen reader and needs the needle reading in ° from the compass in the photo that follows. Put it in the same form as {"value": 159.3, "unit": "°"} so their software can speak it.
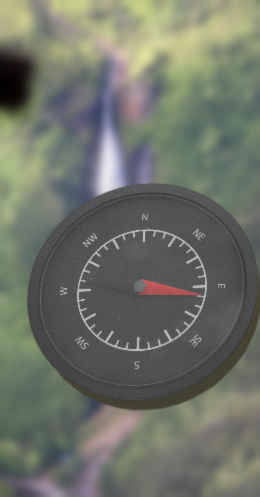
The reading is {"value": 100, "unit": "°"}
